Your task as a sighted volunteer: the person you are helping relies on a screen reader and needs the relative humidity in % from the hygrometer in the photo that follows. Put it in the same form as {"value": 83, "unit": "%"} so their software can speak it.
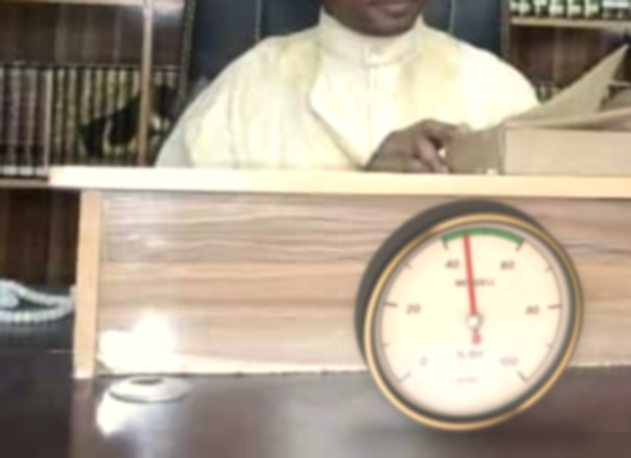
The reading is {"value": 45, "unit": "%"}
